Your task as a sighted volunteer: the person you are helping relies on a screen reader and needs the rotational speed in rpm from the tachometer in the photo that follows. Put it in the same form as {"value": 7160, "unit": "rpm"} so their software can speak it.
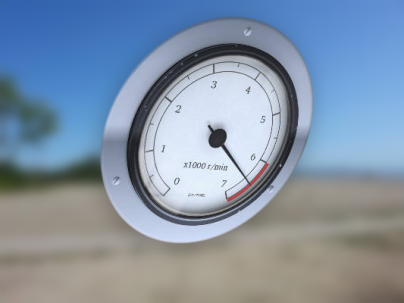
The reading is {"value": 6500, "unit": "rpm"}
